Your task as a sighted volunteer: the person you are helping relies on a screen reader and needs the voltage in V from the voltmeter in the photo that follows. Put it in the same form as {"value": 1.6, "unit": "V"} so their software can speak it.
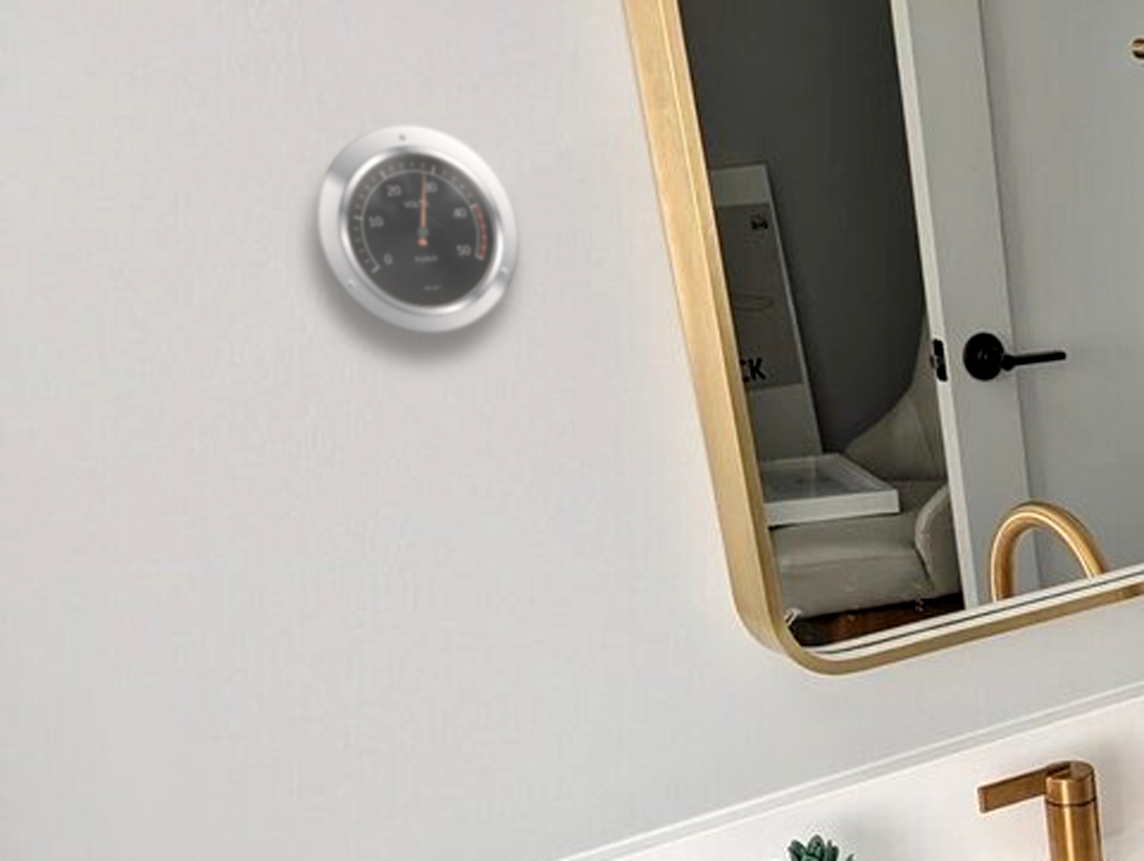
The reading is {"value": 28, "unit": "V"}
